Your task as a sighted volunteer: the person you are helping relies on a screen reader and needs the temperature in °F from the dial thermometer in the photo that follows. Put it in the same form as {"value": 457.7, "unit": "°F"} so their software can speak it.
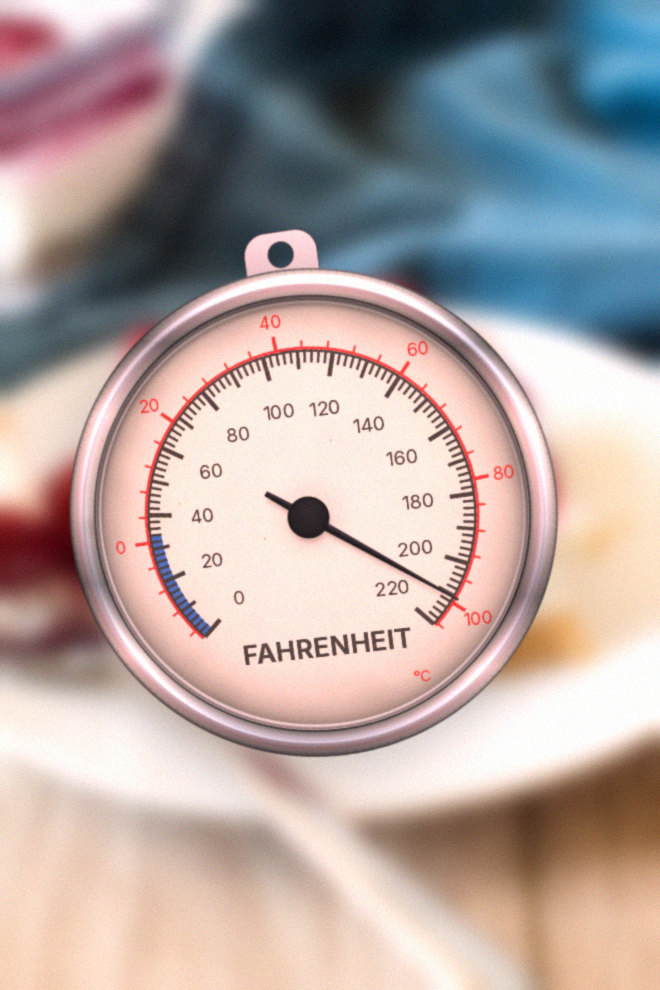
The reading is {"value": 210, "unit": "°F"}
